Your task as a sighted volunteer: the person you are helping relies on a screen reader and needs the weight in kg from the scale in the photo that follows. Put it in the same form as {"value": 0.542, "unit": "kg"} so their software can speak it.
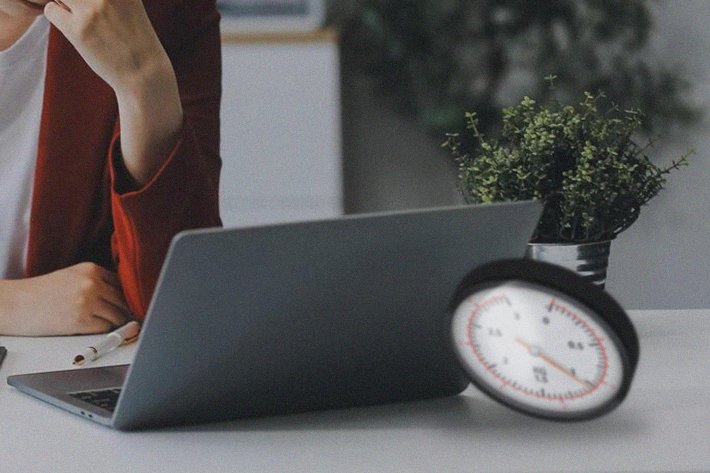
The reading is {"value": 1, "unit": "kg"}
